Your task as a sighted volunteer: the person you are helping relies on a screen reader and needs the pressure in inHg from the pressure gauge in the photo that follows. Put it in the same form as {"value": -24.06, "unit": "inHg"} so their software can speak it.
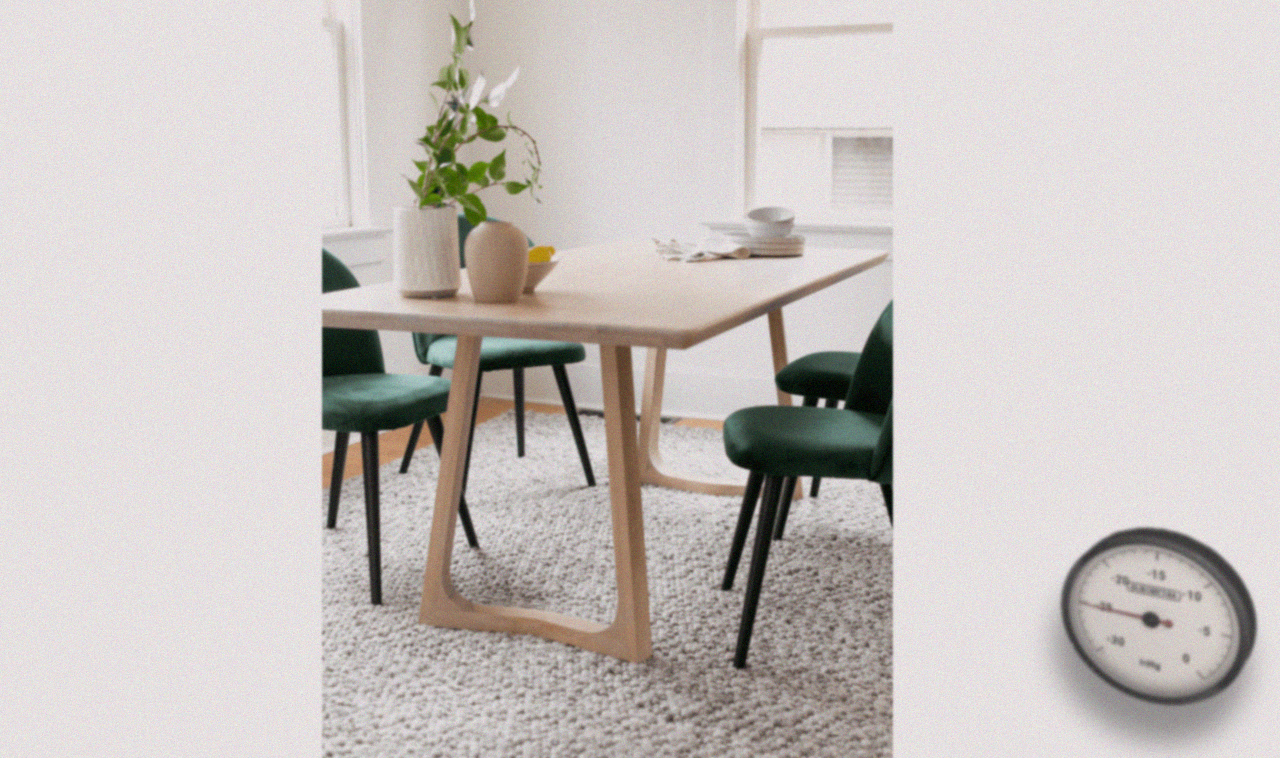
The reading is {"value": -25, "unit": "inHg"}
